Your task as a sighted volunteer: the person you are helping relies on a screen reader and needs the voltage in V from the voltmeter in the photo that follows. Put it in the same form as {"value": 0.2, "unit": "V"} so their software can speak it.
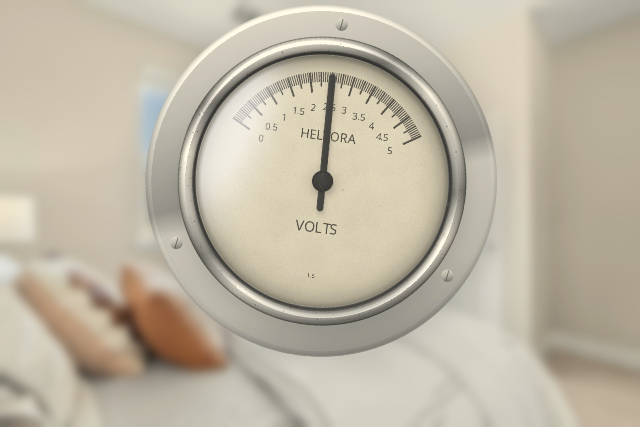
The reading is {"value": 2.5, "unit": "V"}
